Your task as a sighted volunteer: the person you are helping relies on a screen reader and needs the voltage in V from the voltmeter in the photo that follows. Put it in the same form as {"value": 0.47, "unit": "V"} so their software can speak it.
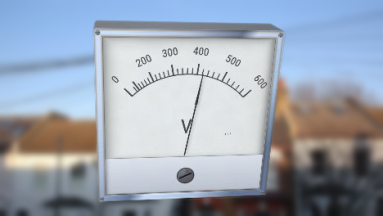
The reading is {"value": 420, "unit": "V"}
